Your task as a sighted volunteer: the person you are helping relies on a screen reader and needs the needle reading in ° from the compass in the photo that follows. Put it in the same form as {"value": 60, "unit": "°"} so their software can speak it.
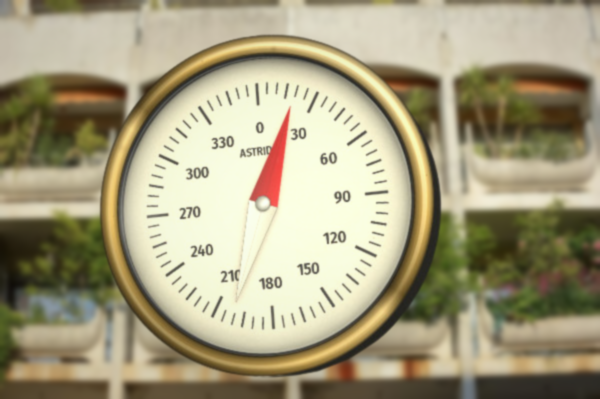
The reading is {"value": 20, "unit": "°"}
